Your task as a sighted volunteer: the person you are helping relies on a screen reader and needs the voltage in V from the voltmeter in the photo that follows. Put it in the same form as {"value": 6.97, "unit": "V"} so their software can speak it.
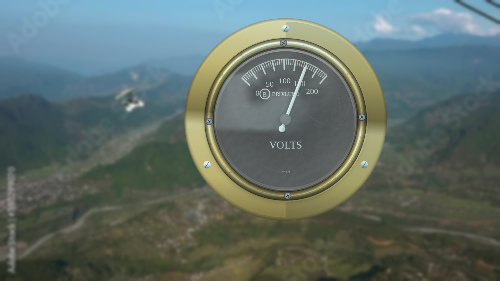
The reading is {"value": 150, "unit": "V"}
